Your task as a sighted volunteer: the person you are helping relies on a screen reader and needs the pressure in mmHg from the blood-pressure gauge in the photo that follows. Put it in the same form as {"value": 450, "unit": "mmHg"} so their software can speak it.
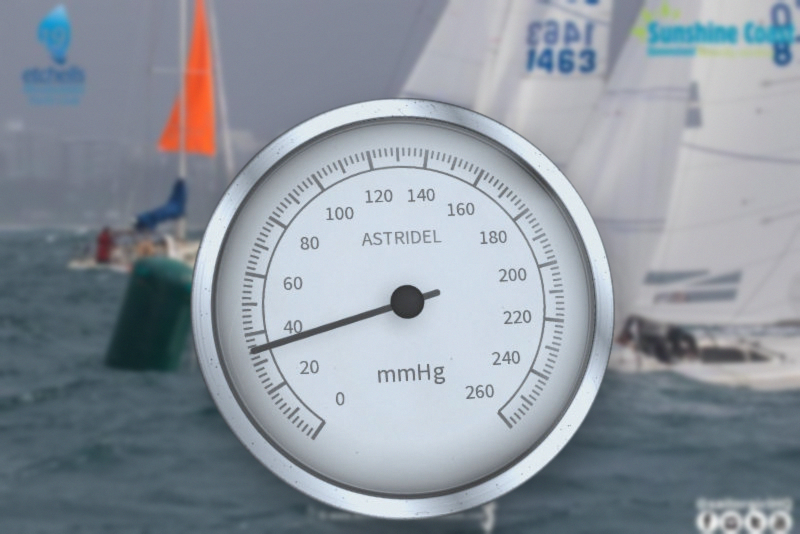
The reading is {"value": 34, "unit": "mmHg"}
